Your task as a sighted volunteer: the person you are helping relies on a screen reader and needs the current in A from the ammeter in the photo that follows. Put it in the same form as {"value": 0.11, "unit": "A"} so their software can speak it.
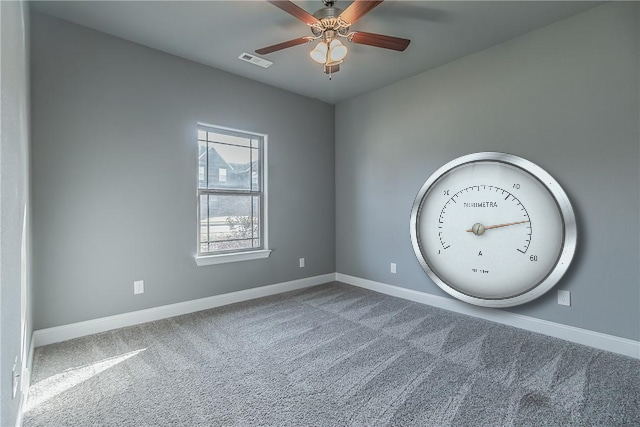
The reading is {"value": 50, "unit": "A"}
